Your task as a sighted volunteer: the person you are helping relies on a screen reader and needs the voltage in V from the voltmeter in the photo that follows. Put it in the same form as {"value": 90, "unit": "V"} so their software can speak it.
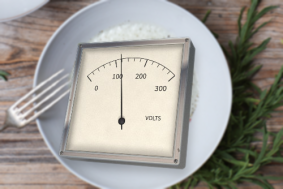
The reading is {"value": 120, "unit": "V"}
